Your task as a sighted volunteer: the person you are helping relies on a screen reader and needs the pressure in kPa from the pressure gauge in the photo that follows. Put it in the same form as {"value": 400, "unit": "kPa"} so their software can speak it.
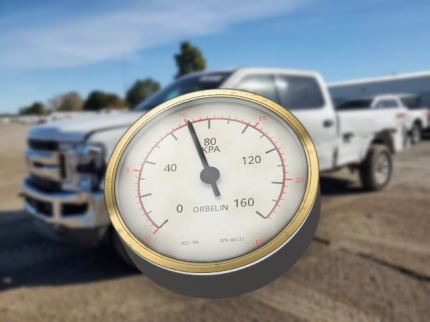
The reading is {"value": 70, "unit": "kPa"}
